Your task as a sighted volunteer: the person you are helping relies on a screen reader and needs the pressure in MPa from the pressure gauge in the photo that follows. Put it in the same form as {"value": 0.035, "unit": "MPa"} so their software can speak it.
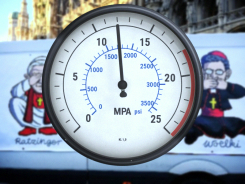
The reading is {"value": 12, "unit": "MPa"}
